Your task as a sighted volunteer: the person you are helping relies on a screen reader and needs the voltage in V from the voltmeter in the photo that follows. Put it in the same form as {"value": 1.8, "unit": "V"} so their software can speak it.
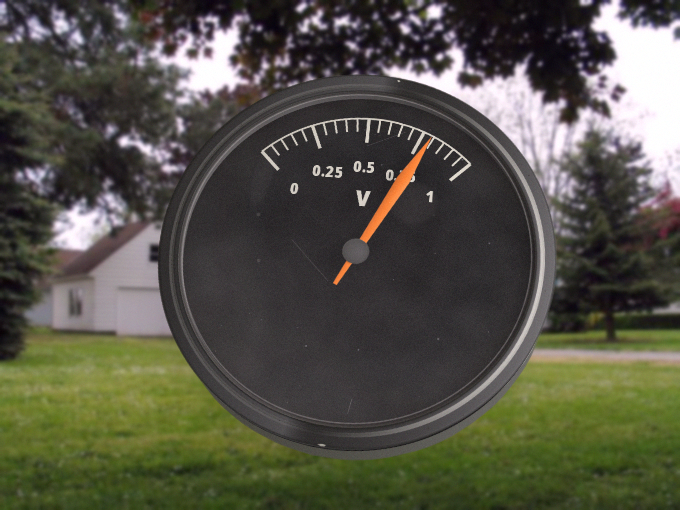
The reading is {"value": 0.8, "unit": "V"}
